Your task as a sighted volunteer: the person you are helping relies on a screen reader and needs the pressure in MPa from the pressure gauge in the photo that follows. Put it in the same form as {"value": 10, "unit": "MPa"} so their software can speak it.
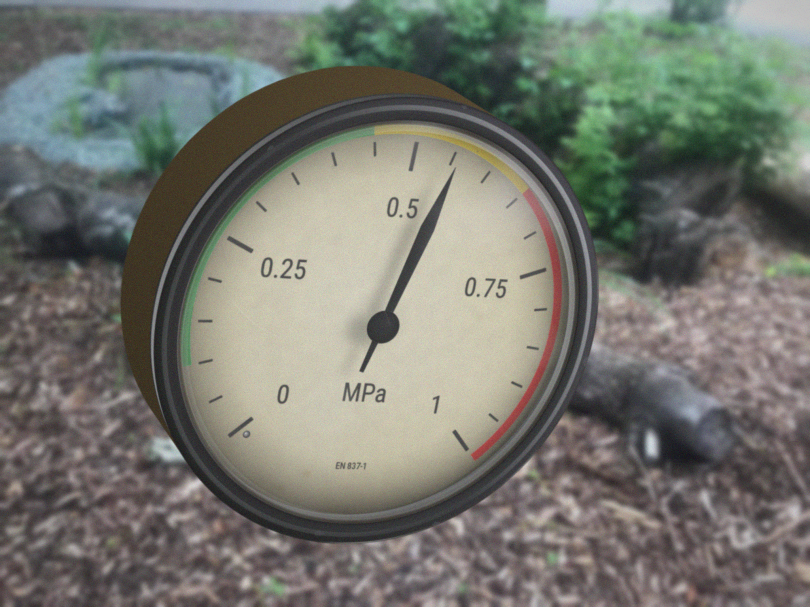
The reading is {"value": 0.55, "unit": "MPa"}
